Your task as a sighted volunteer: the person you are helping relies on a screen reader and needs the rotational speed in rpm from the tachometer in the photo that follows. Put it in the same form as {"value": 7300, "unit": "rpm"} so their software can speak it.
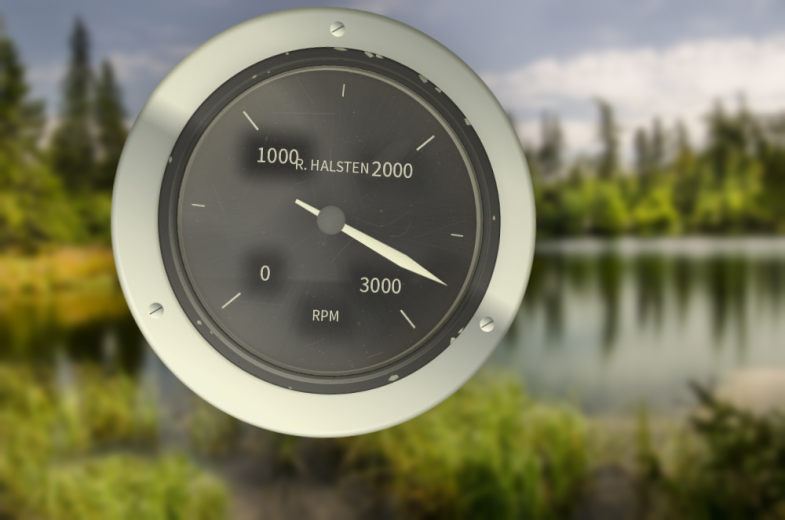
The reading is {"value": 2750, "unit": "rpm"}
